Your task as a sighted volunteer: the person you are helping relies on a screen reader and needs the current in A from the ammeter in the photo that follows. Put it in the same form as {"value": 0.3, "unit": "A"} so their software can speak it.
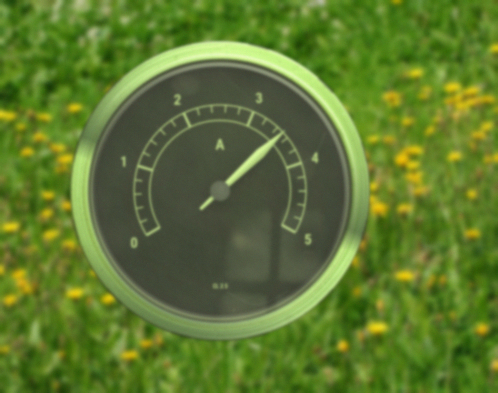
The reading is {"value": 3.5, "unit": "A"}
